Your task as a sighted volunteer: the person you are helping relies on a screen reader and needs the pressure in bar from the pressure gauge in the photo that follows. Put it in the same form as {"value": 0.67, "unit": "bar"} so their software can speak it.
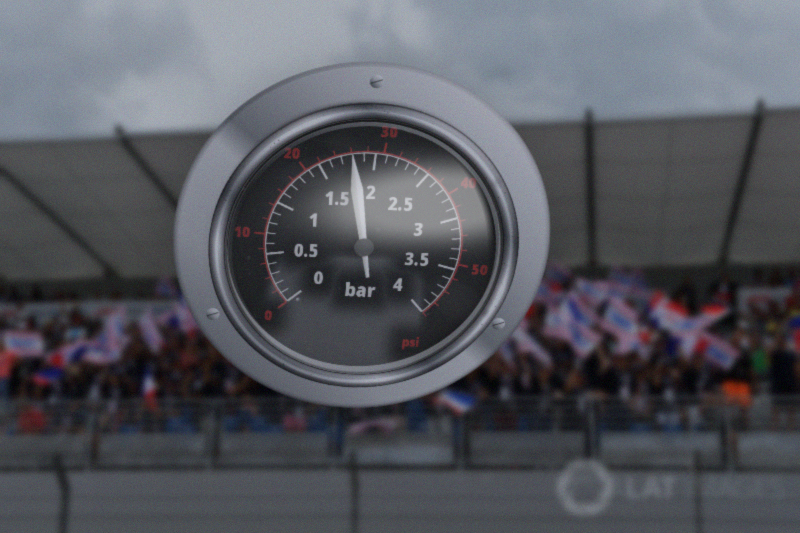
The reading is {"value": 1.8, "unit": "bar"}
